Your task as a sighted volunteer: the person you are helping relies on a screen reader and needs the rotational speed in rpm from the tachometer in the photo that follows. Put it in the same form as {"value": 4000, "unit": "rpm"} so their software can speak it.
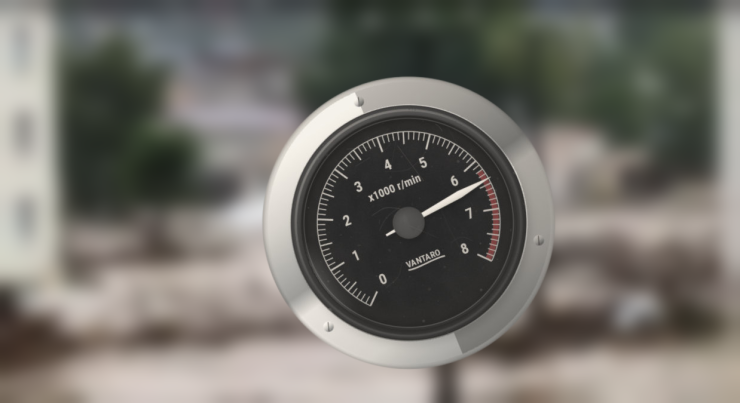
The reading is {"value": 6400, "unit": "rpm"}
